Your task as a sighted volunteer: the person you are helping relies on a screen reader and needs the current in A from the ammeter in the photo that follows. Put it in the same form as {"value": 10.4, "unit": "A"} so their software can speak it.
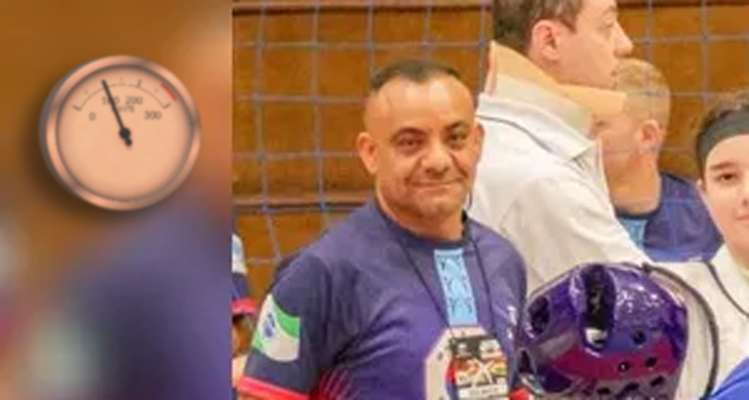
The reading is {"value": 100, "unit": "A"}
